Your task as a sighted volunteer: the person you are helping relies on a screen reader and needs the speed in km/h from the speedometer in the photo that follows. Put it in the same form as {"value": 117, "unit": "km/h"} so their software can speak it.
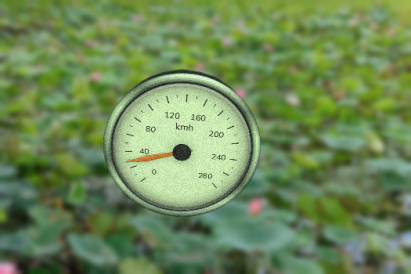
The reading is {"value": 30, "unit": "km/h"}
